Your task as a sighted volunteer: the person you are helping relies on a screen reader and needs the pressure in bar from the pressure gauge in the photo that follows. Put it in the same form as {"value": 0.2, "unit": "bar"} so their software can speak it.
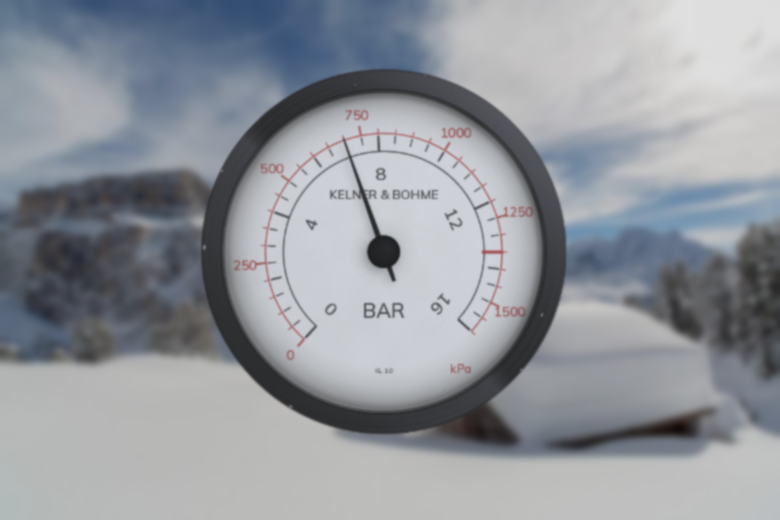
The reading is {"value": 7, "unit": "bar"}
